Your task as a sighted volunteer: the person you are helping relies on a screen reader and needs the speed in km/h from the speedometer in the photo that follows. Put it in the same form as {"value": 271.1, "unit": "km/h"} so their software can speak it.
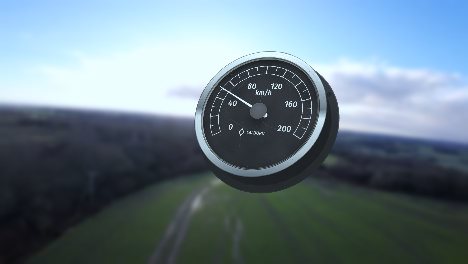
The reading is {"value": 50, "unit": "km/h"}
